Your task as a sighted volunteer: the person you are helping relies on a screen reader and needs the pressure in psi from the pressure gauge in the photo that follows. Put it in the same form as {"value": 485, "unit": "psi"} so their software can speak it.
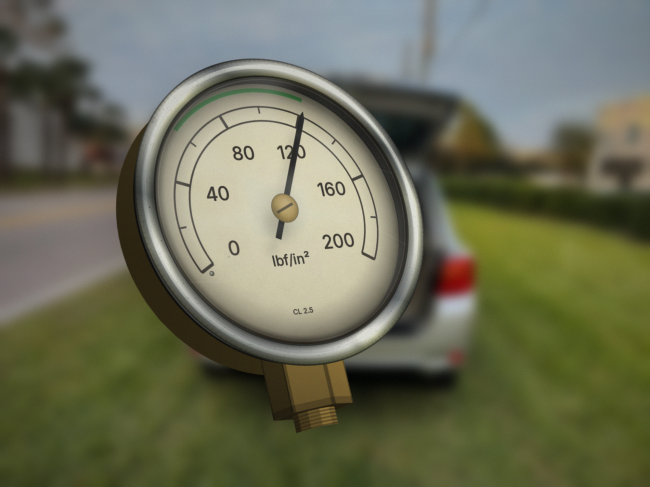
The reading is {"value": 120, "unit": "psi"}
